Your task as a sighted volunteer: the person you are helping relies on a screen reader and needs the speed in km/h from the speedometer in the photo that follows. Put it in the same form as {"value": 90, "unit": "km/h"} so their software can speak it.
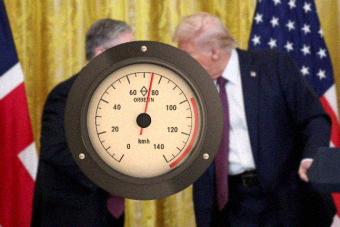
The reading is {"value": 75, "unit": "km/h"}
